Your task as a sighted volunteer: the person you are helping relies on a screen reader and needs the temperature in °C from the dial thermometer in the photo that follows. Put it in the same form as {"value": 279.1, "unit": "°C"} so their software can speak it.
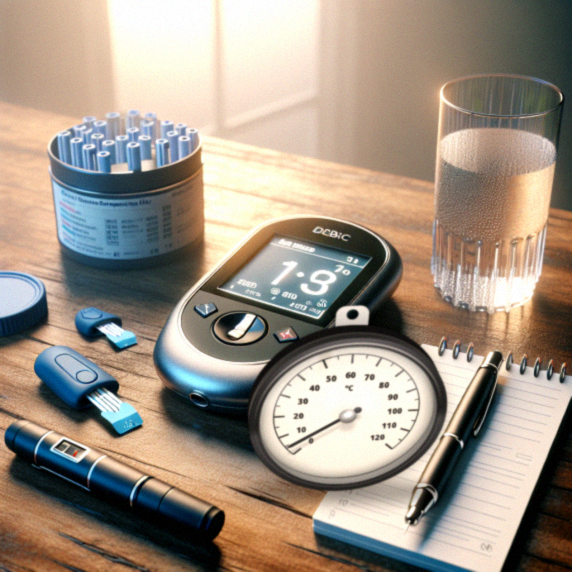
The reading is {"value": 5, "unit": "°C"}
